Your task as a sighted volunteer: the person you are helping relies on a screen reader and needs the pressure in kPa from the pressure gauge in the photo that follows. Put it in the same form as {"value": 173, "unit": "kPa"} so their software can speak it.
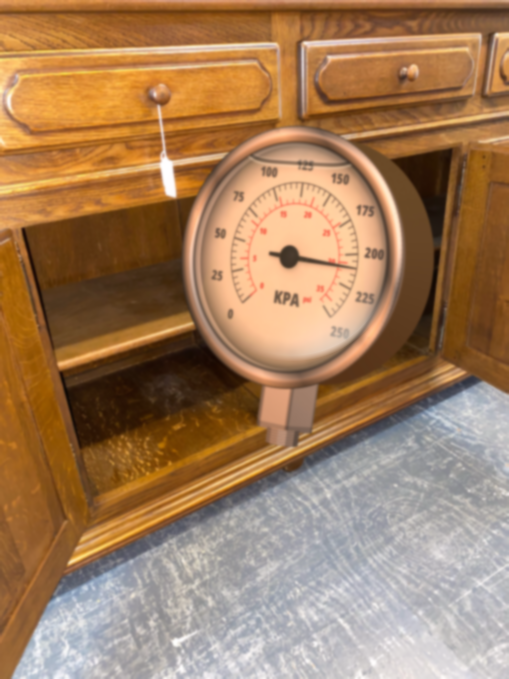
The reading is {"value": 210, "unit": "kPa"}
